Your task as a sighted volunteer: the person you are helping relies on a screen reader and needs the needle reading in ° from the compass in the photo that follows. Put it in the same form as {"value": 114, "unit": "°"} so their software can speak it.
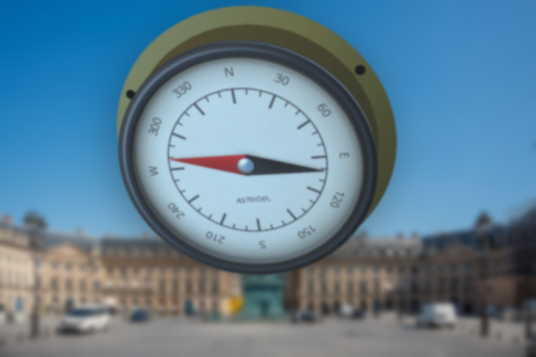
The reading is {"value": 280, "unit": "°"}
